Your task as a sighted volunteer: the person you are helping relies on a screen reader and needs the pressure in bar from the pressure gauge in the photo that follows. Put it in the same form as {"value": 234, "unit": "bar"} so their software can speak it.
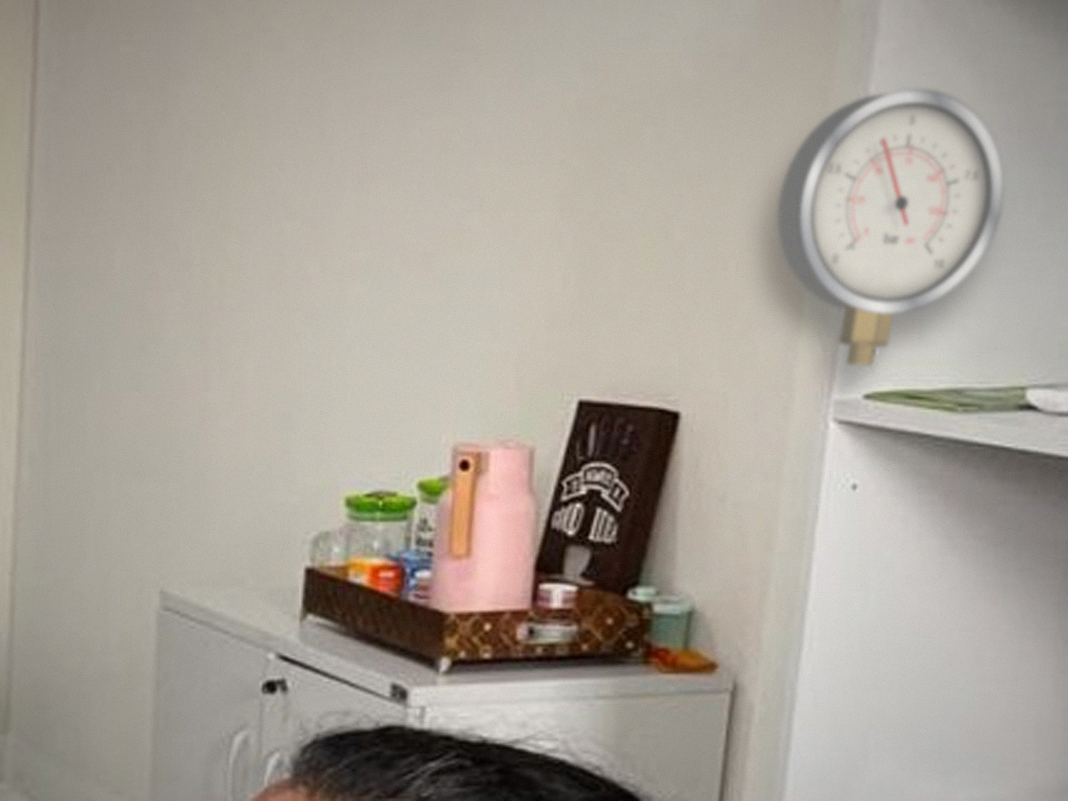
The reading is {"value": 4, "unit": "bar"}
